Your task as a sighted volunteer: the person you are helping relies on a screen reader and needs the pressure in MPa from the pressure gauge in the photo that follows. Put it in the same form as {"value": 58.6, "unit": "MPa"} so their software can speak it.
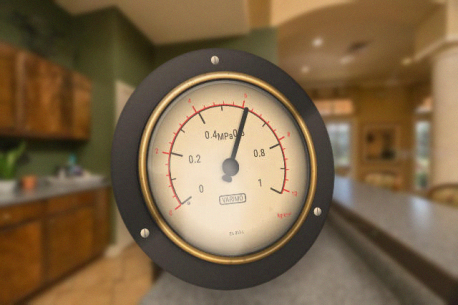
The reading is {"value": 0.6, "unit": "MPa"}
